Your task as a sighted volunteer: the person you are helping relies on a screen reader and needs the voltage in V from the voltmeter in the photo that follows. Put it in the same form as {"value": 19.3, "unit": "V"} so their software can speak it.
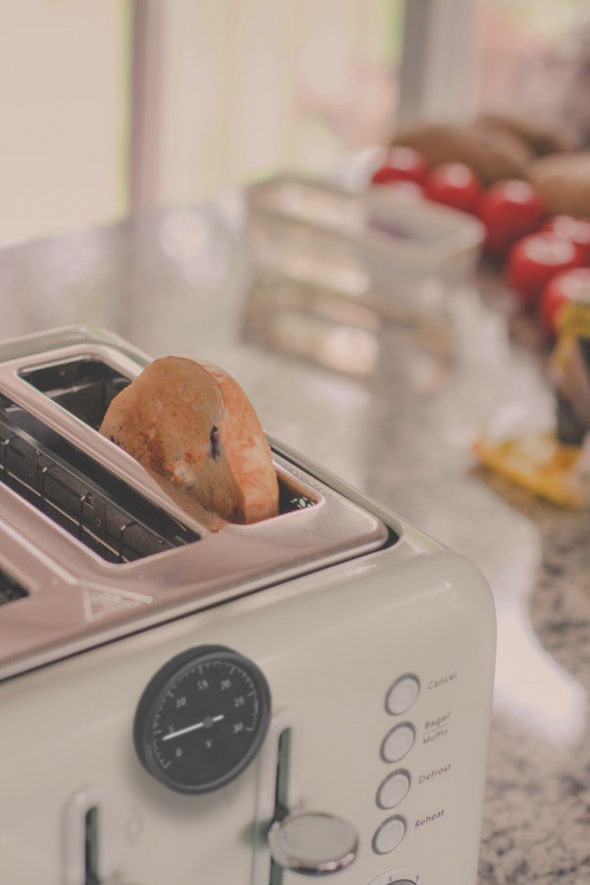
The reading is {"value": 4, "unit": "V"}
